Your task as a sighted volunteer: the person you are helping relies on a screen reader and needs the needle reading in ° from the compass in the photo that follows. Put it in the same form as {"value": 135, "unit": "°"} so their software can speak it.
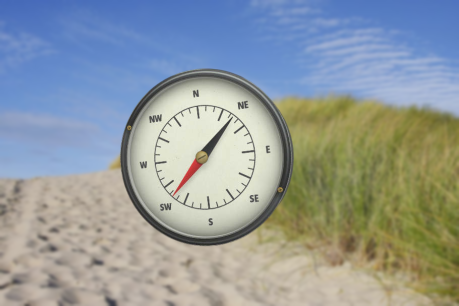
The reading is {"value": 225, "unit": "°"}
